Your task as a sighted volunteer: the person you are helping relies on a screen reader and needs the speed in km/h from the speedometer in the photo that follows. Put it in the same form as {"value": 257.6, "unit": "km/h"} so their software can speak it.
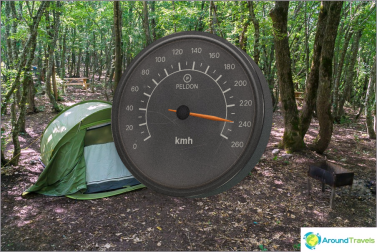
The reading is {"value": 240, "unit": "km/h"}
